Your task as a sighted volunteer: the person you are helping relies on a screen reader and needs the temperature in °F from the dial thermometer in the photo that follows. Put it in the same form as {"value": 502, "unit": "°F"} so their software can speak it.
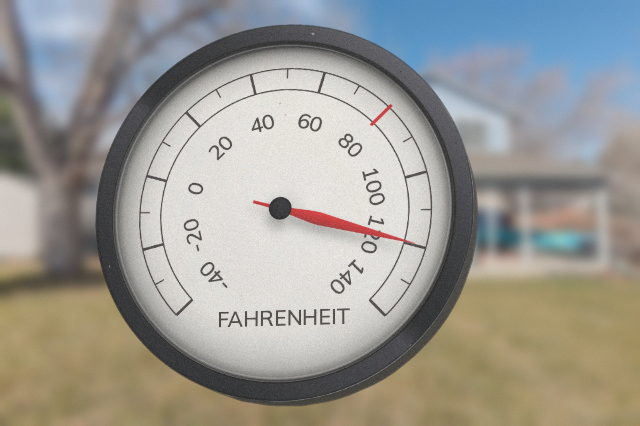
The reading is {"value": 120, "unit": "°F"}
